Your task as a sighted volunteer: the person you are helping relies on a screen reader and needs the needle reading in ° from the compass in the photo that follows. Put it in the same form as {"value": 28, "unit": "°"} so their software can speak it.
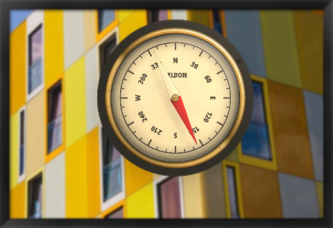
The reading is {"value": 155, "unit": "°"}
